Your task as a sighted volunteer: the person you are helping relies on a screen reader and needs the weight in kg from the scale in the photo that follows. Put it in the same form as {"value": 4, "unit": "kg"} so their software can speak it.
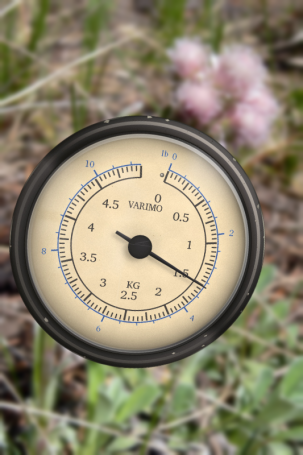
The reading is {"value": 1.5, "unit": "kg"}
